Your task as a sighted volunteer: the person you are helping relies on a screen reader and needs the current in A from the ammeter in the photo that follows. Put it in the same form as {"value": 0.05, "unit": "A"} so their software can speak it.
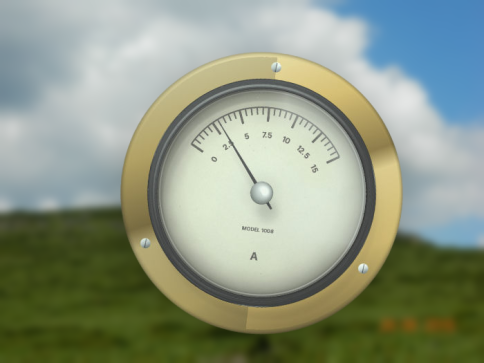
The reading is {"value": 3, "unit": "A"}
